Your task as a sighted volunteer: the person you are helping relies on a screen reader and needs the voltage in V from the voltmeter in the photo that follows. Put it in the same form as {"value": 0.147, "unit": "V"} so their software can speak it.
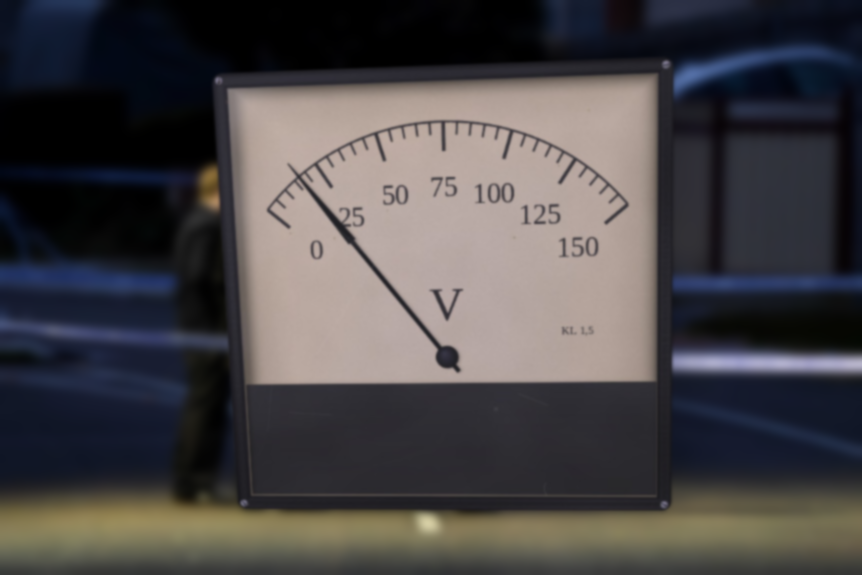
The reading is {"value": 17.5, "unit": "V"}
